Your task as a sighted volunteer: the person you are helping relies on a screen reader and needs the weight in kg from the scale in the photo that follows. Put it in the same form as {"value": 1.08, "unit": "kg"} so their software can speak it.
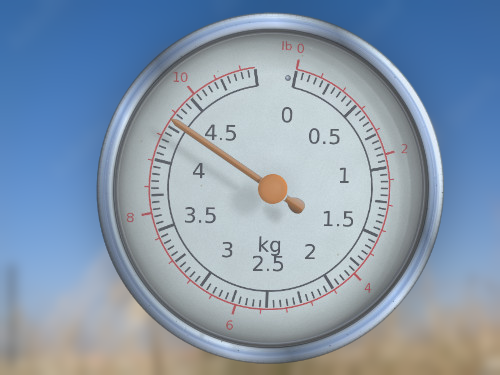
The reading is {"value": 4.3, "unit": "kg"}
